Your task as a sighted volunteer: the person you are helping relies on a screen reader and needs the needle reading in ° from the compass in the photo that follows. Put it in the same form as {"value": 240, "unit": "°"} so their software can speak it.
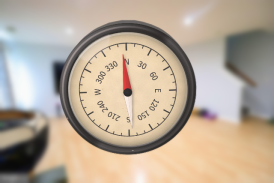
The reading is {"value": 355, "unit": "°"}
